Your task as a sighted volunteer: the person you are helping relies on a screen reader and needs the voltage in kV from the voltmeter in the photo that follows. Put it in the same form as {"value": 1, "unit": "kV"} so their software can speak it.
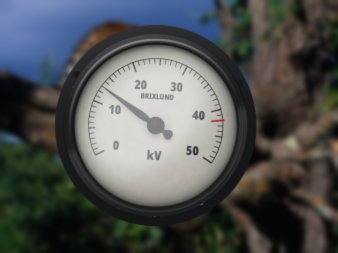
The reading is {"value": 13, "unit": "kV"}
